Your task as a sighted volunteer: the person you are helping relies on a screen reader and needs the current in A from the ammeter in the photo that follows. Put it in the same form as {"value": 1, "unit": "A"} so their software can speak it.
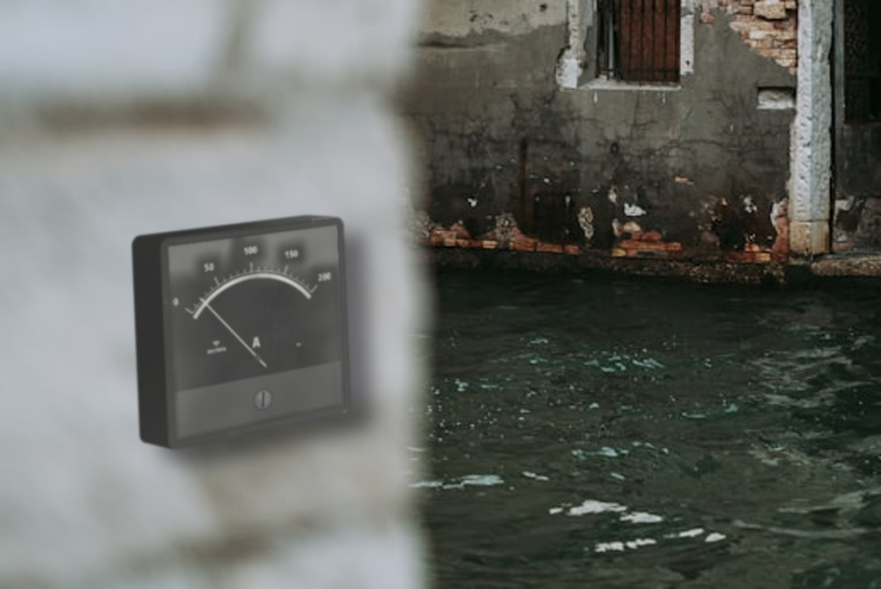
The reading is {"value": 20, "unit": "A"}
